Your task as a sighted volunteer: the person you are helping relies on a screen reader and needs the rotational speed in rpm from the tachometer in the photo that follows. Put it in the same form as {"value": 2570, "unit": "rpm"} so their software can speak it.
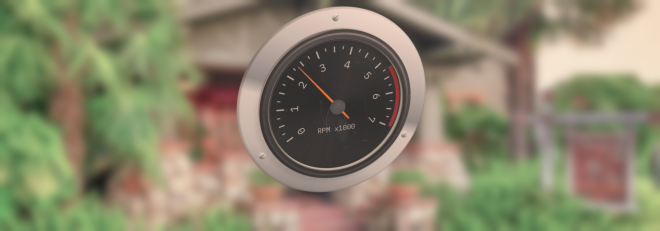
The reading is {"value": 2375, "unit": "rpm"}
